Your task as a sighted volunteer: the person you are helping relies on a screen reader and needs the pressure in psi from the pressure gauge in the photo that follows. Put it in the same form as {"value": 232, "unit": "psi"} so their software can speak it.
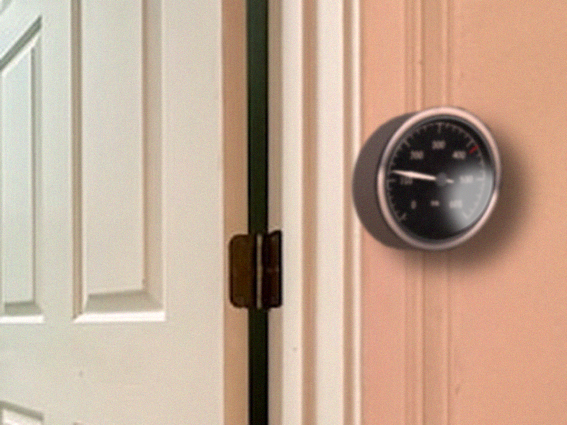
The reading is {"value": 120, "unit": "psi"}
